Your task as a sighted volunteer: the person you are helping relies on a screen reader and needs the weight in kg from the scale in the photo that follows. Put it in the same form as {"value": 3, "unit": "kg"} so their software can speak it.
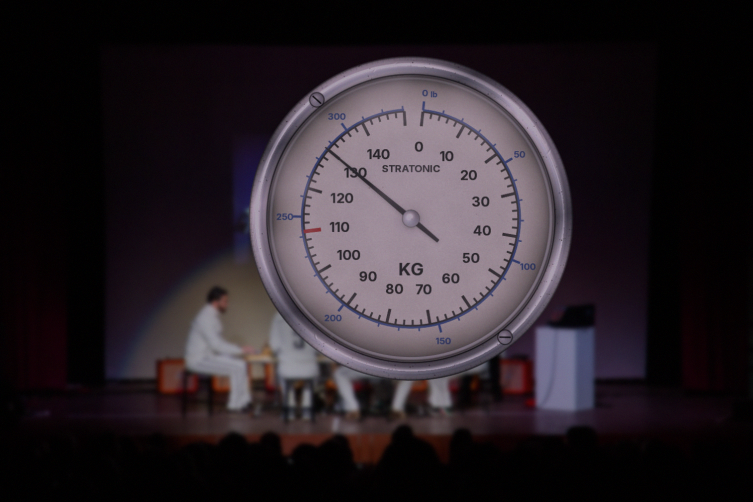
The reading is {"value": 130, "unit": "kg"}
